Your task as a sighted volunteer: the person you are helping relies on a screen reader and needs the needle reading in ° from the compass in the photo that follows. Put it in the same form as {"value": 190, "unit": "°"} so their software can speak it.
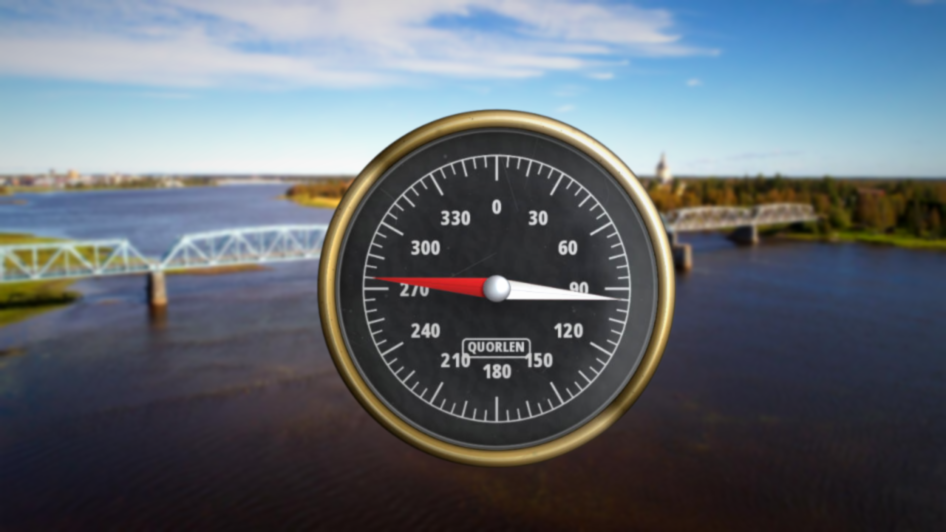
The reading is {"value": 275, "unit": "°"}
